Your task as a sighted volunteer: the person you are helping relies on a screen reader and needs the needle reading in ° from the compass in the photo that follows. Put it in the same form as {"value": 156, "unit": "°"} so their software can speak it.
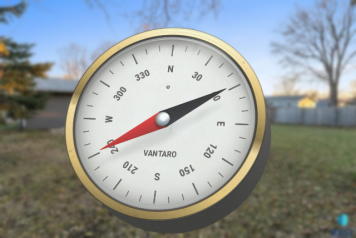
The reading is {"value": 240, "unit": "°"}
